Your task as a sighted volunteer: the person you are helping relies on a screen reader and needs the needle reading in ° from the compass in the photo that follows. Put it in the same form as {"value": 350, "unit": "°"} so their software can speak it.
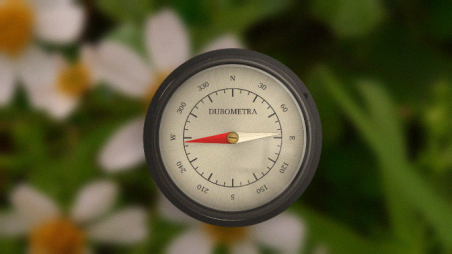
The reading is {"value": 265, "unit": "°"}
